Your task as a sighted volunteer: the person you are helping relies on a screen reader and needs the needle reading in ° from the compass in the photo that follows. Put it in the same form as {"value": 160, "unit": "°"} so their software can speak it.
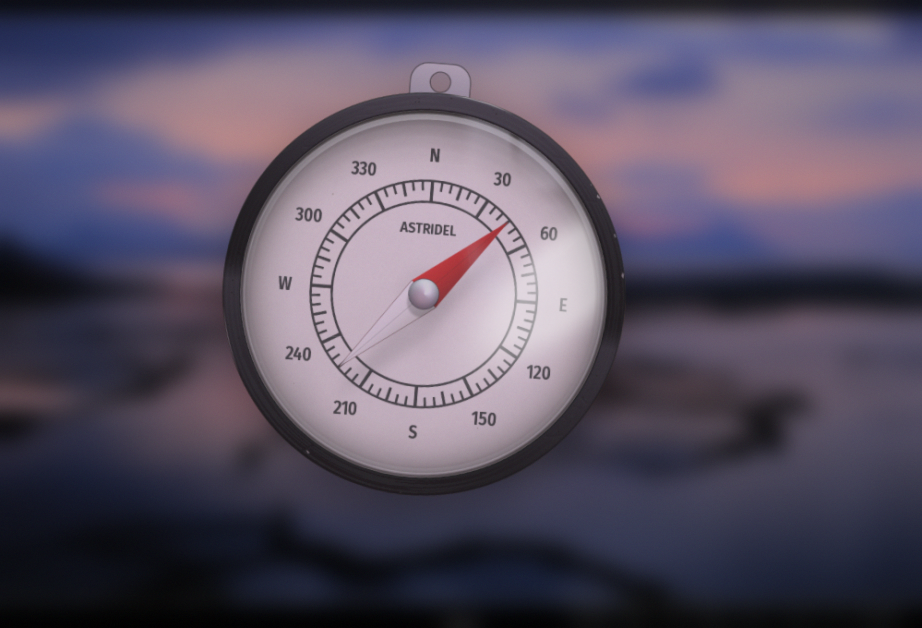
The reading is {"value": 45, "unit": "°"}
